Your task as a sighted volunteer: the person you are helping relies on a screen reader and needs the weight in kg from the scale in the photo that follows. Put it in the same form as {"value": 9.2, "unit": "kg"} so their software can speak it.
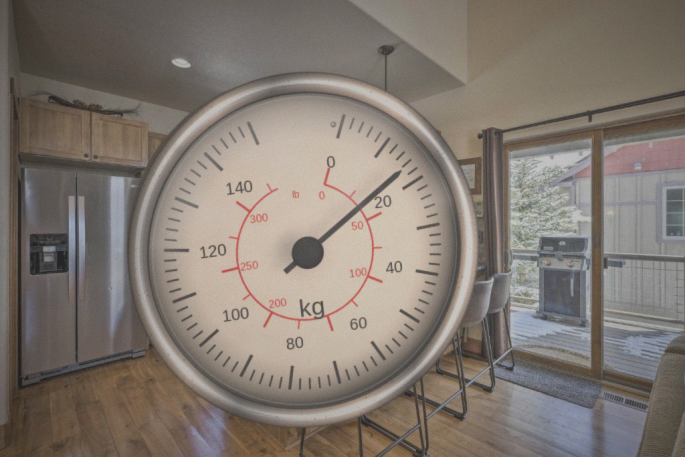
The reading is {"value": 16, "unit": "kg"}
